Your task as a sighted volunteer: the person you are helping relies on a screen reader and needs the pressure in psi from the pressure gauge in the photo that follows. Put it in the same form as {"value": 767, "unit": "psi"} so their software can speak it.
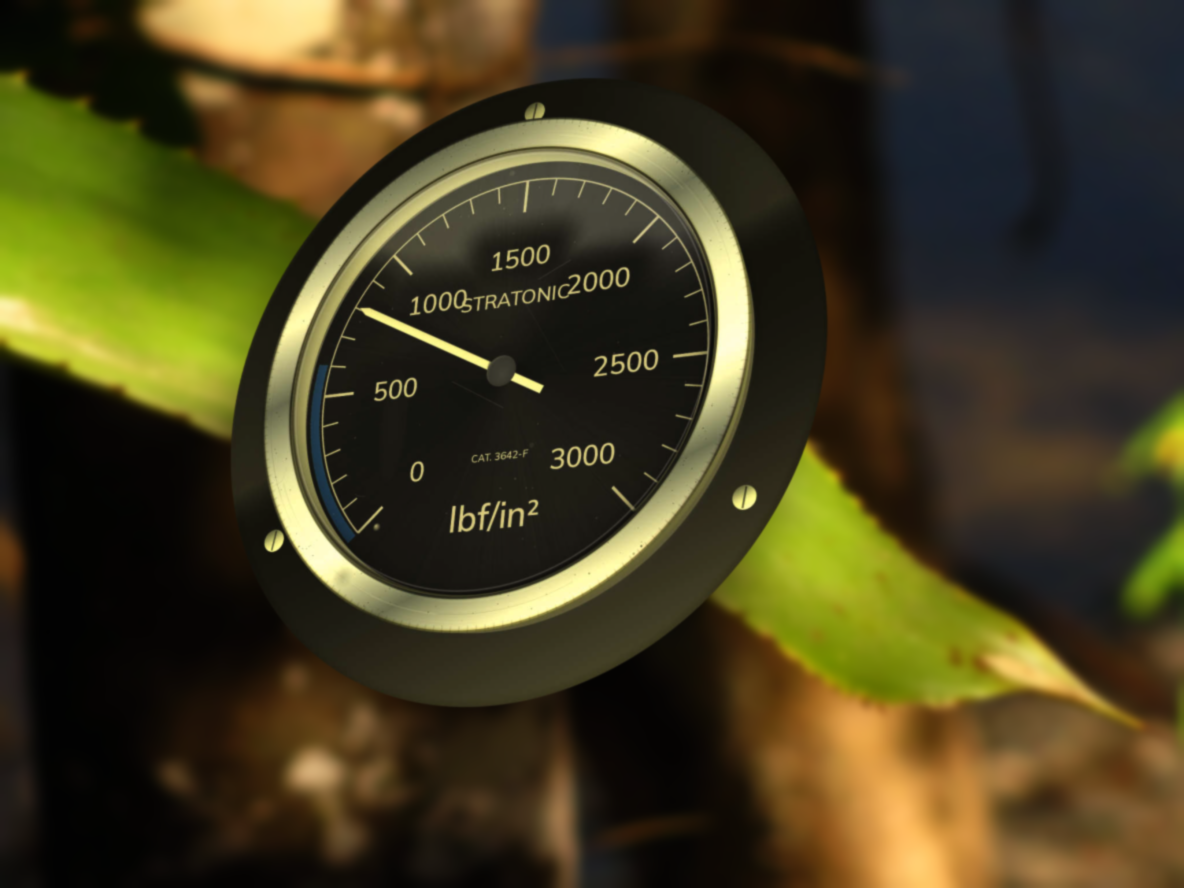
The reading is {"value": 800, "unit": "psi"}
